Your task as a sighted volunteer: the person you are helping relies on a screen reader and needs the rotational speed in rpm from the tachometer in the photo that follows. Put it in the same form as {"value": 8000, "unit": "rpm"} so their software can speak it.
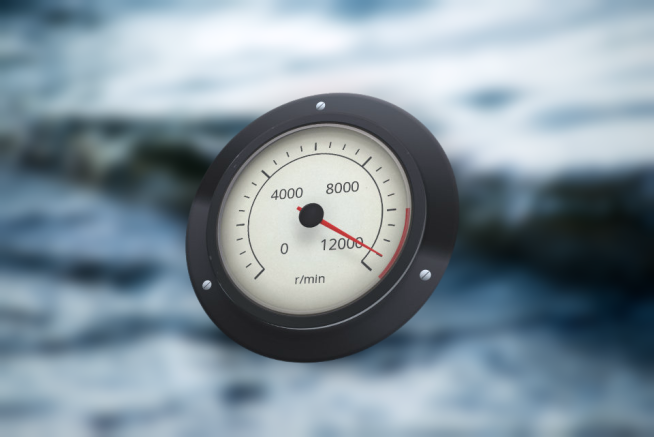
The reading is {"value": 11500, "unit": "rpm"}
